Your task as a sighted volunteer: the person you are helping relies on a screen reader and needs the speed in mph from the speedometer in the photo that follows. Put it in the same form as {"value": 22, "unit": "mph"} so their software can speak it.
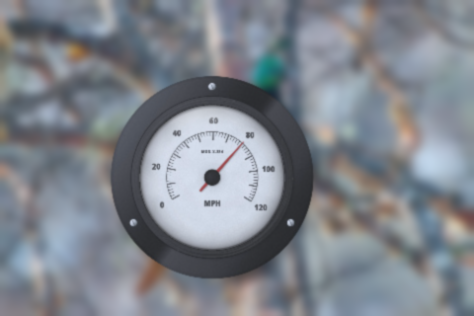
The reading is {"value": 80, "unit": "mph"}
